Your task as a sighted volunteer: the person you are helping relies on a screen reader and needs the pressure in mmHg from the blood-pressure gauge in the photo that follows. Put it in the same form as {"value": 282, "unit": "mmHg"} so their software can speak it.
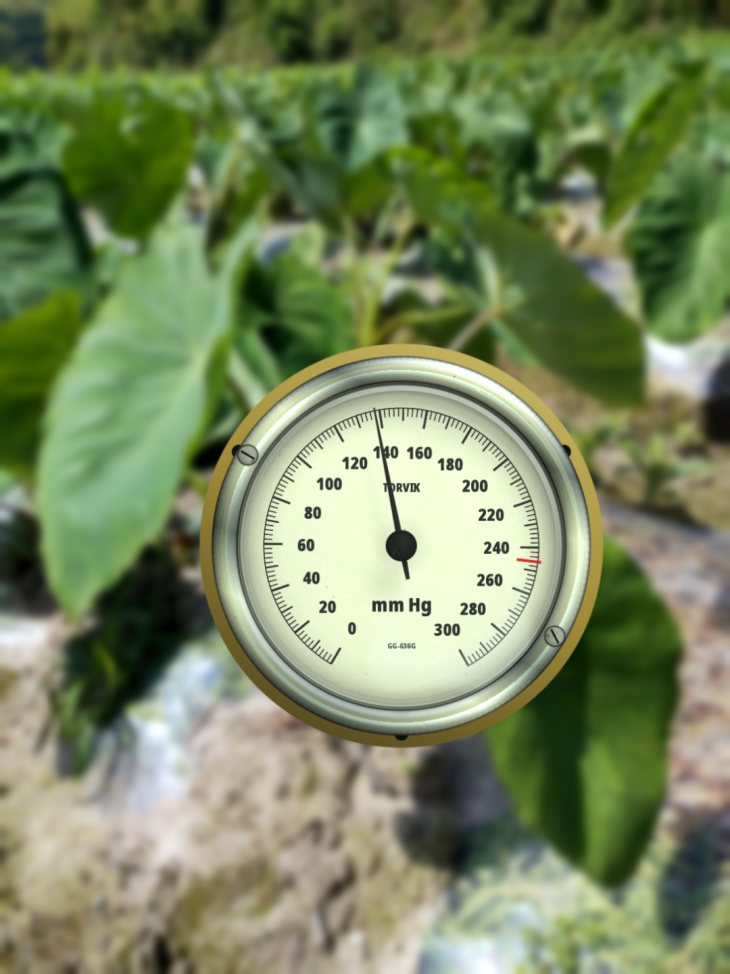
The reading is {"value": 138, "unit": "mmHg"}
